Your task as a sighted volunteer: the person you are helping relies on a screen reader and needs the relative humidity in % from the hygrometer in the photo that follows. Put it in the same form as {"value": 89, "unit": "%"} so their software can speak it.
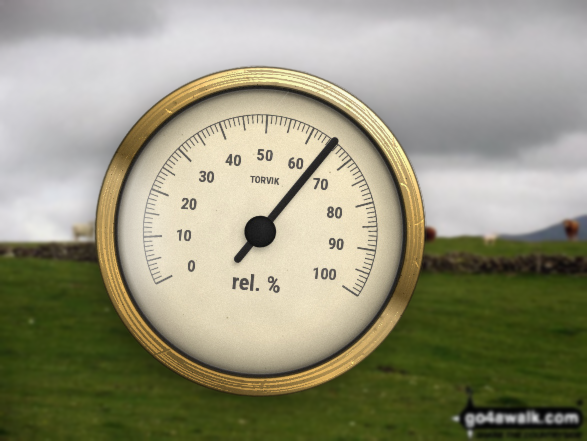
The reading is {"value": 65, "unit": "%"}
